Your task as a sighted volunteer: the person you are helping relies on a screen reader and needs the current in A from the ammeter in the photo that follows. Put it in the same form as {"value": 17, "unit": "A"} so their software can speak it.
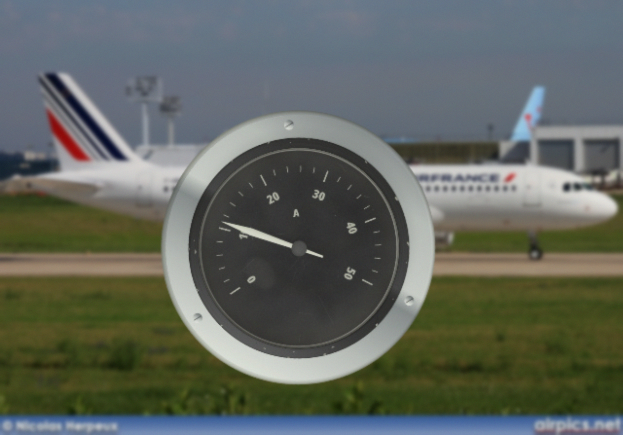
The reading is {"value": 11, "unit": "A"}
